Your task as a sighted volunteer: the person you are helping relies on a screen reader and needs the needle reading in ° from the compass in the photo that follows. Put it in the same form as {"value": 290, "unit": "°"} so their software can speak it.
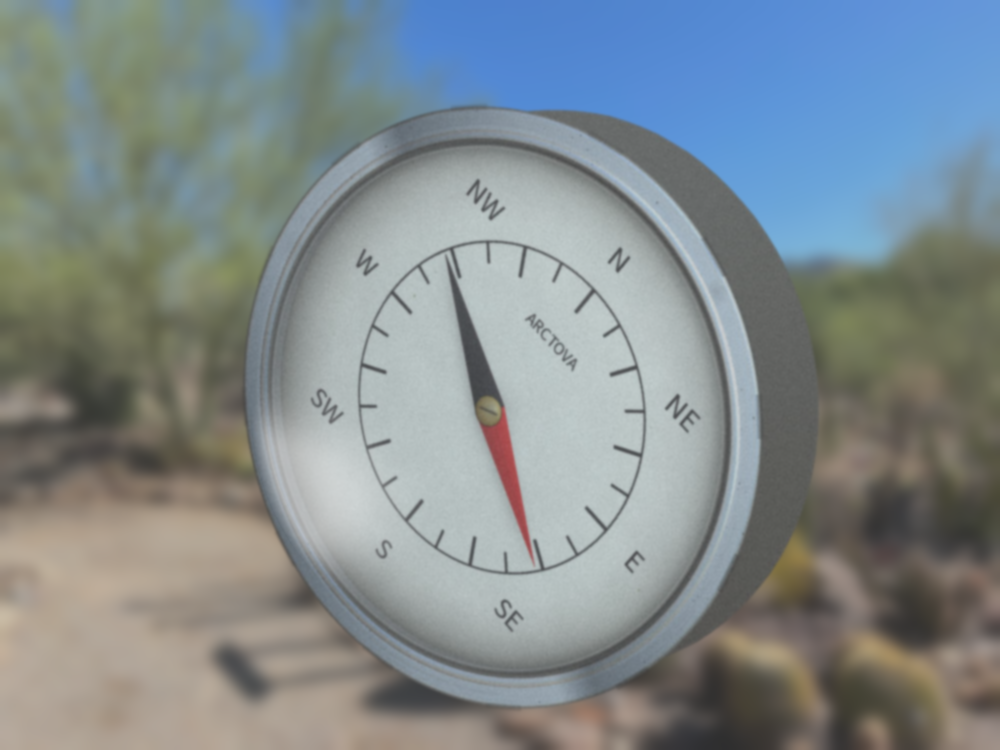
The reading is {"value": 120, "unit": "°"}
